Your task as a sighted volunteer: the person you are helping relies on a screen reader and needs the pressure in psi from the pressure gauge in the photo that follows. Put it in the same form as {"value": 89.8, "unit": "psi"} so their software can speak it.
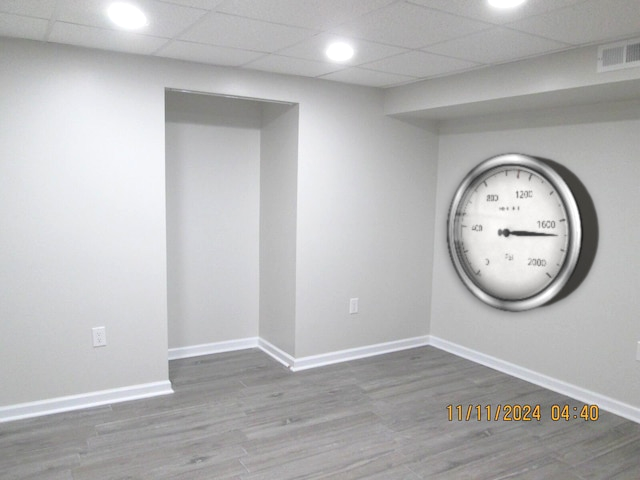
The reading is {"value": 1700, "unit": "psi"}
